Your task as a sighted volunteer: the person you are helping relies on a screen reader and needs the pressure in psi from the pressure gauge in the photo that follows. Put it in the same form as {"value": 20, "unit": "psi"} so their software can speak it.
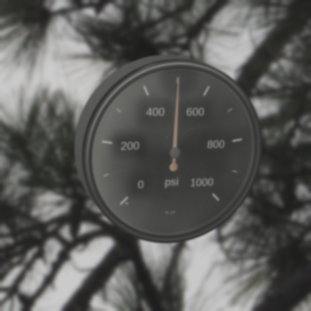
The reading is {"value": 500, "unit": "psi"}
